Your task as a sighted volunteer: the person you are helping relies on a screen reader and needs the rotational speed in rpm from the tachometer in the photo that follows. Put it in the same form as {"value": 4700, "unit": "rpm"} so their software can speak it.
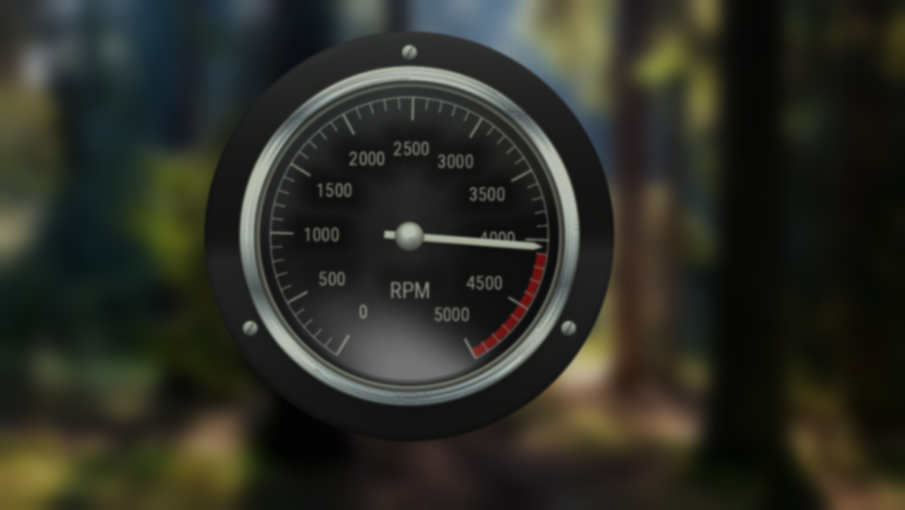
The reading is {"value": 4050, "unit": "rpm"}
